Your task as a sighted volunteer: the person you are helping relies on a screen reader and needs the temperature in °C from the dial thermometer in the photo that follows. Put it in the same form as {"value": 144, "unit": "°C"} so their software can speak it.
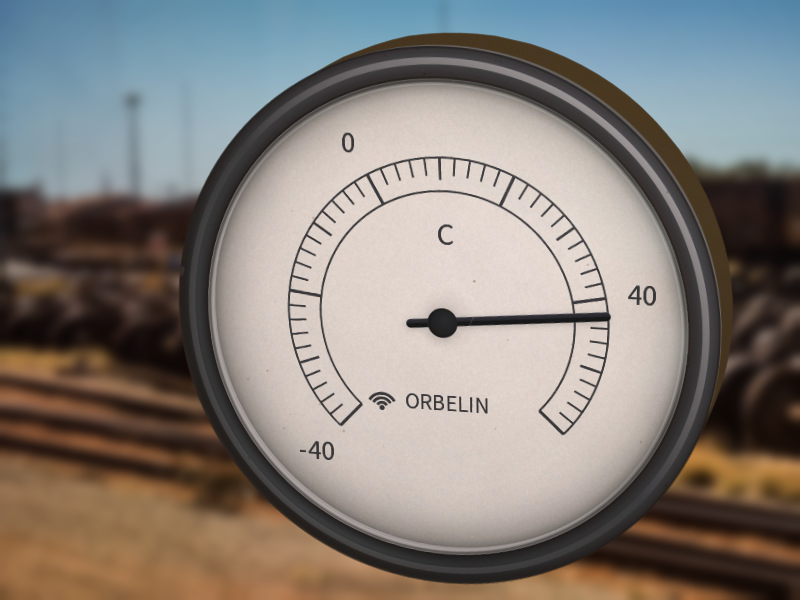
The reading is {"value": 42, "unit": "°C"}
